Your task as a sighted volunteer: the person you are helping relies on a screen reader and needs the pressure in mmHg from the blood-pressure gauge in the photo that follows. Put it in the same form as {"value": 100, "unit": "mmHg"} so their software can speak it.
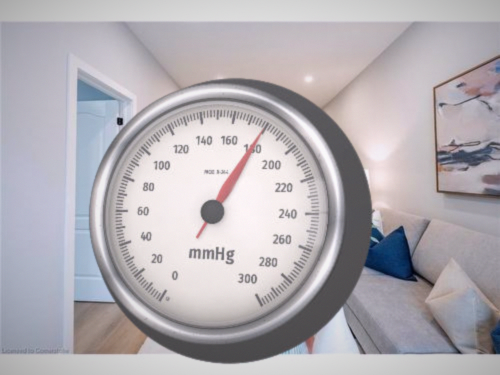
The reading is {"value": 180, "unit": "mmHg"}
